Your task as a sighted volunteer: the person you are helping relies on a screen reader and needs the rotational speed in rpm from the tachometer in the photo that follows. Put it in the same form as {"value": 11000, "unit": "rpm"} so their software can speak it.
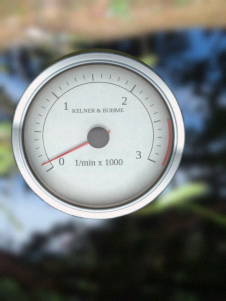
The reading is {"value": 100, "unit": "rpm"}
